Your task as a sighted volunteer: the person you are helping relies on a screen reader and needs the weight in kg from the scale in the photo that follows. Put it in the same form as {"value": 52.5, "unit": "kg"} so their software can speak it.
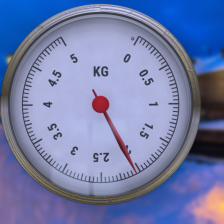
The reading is {"value": 2.05, "unit": "kg"}
